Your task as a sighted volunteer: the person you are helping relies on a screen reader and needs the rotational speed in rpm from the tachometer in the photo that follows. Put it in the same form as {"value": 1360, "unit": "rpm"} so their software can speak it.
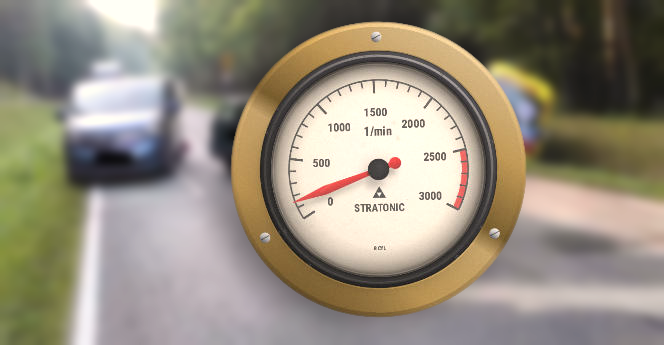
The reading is {"value": 150, "unit": "rpm"}
